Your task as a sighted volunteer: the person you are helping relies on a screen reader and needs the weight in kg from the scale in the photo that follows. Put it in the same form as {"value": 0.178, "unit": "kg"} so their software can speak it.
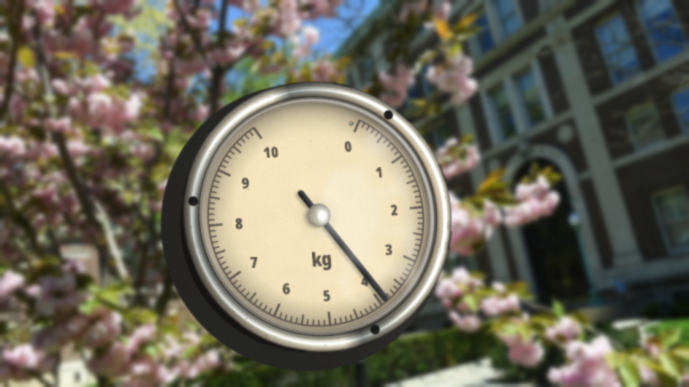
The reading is {"value": 3.9, "unit": "kg"}
